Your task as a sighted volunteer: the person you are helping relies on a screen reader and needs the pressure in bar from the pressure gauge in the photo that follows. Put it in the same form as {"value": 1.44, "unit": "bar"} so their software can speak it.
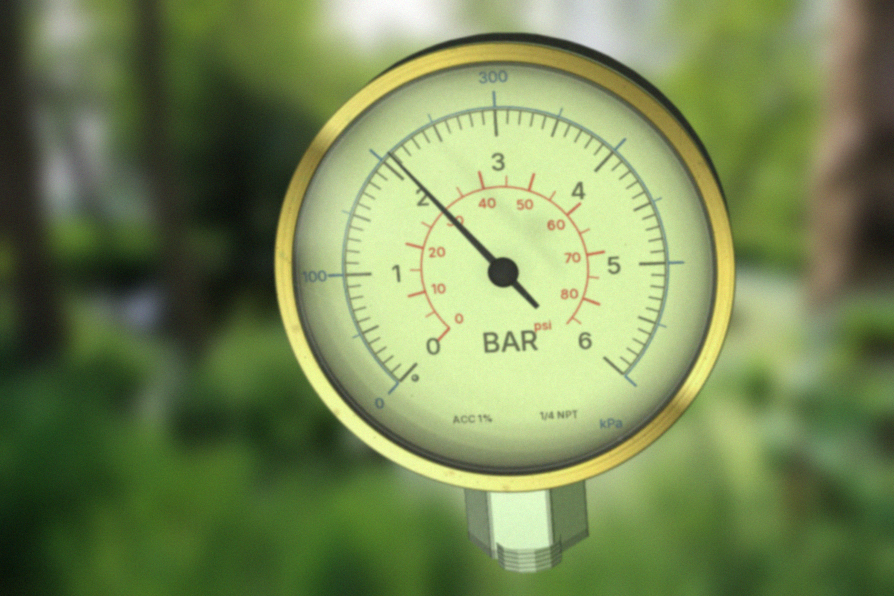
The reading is {"value": 2.1, "unit": "bar"}
